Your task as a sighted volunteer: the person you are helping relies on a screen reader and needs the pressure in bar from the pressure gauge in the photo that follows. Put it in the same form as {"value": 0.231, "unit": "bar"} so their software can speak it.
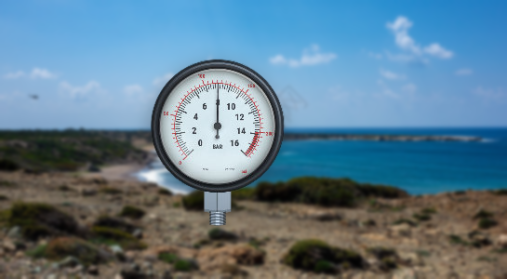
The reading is {"value": 8, "unit": "bar"}
